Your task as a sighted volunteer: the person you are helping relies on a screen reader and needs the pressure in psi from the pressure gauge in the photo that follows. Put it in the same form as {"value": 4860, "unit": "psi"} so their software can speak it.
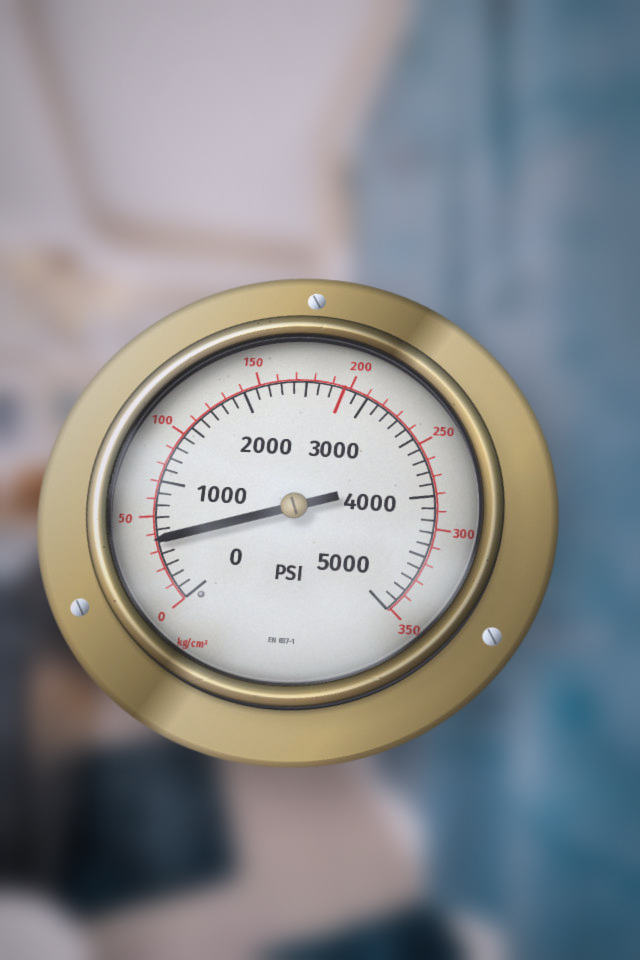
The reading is {"value": 500, "unit": "psi"}
